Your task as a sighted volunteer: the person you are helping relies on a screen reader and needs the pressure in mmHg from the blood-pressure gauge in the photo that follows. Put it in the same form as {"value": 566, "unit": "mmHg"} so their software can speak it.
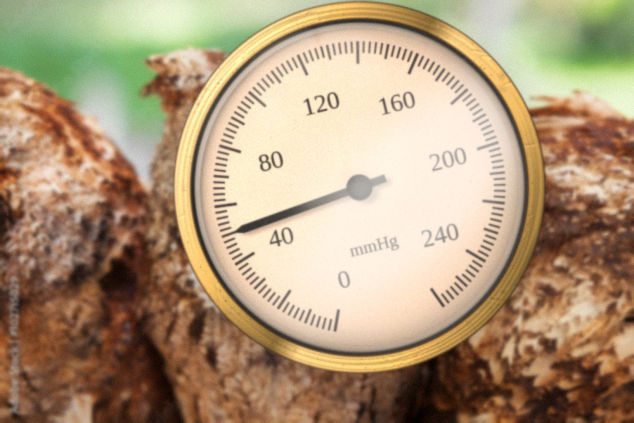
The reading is {"value": 50, "unit": "mmHg"}
